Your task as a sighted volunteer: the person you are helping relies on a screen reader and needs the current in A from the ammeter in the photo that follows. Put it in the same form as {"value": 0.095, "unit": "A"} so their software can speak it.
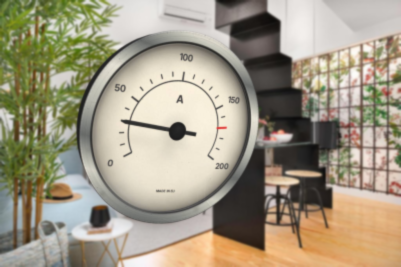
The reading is {"value": 30, "unit": "A"}
